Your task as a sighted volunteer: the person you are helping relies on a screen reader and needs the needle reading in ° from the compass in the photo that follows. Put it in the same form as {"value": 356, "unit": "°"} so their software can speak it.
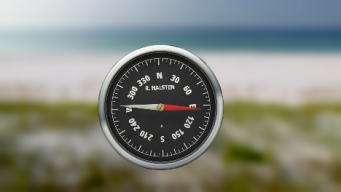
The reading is {"value": 95, "unit": "°"}
